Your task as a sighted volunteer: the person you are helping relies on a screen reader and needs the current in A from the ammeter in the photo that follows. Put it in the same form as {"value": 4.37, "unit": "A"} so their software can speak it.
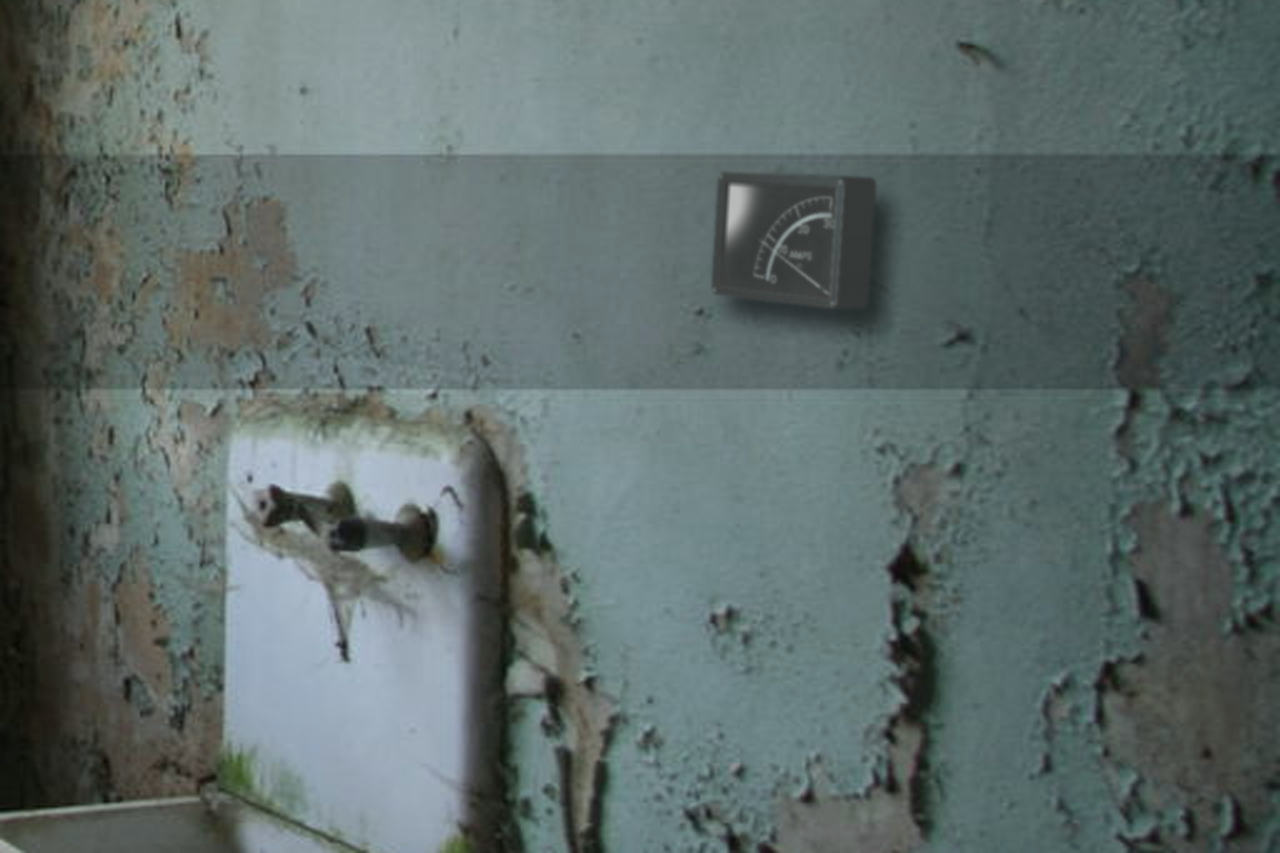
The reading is {"value": 8, "unit": "A"}
